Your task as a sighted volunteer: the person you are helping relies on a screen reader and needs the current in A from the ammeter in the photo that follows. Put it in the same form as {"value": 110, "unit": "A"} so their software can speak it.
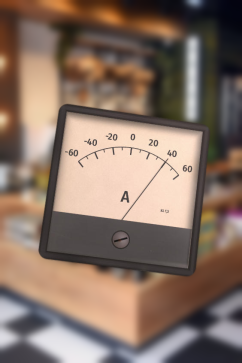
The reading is {"value": 40, "unit": "A"}
